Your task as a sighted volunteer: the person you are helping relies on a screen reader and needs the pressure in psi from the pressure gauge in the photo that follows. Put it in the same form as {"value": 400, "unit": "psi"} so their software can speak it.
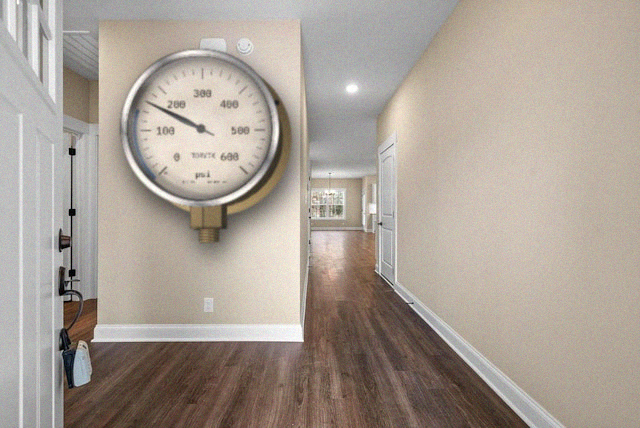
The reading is {"value": 160, "unit": "psi"}
